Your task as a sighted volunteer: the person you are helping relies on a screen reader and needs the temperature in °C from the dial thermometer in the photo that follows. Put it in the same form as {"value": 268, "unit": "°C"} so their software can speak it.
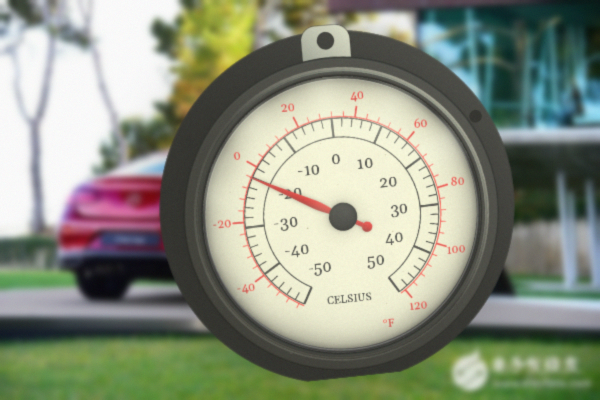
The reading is {"value": -20, "unit": "°C"}
